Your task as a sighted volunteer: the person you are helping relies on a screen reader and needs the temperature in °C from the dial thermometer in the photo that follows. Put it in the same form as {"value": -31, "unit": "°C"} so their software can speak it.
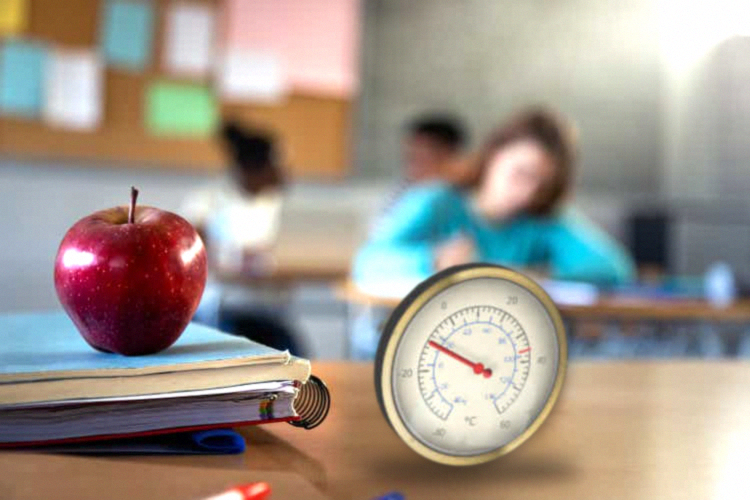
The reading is {"value": -10, "unit": "°C"}
